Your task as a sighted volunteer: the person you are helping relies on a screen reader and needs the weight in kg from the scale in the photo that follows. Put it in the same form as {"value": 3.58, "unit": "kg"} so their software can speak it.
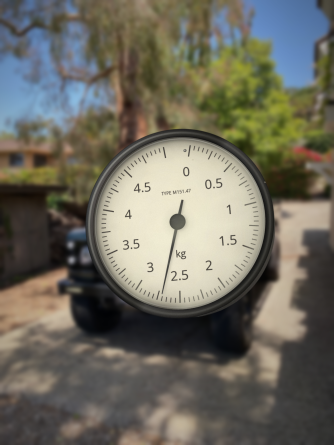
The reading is {"value": 2.7, "unit": "kg"}
